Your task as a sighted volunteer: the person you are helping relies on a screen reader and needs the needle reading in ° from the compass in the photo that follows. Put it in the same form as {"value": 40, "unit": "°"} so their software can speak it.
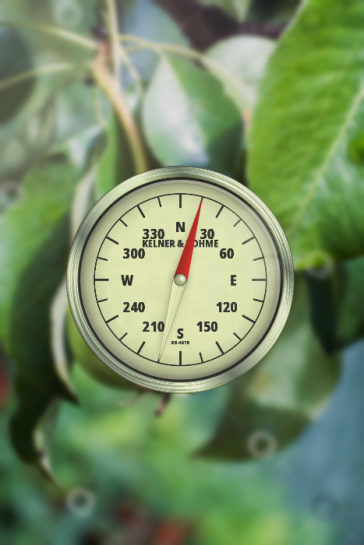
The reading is {"value": 15, "unit": "°"}
